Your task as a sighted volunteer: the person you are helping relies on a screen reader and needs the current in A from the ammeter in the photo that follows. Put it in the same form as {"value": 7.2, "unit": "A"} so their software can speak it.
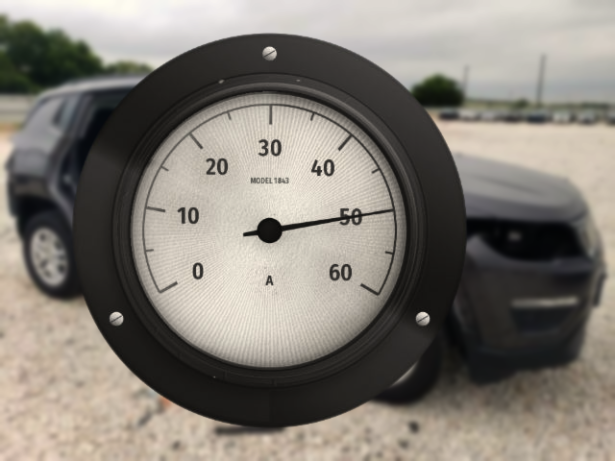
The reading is {"value": 50, "unit": "A"}
